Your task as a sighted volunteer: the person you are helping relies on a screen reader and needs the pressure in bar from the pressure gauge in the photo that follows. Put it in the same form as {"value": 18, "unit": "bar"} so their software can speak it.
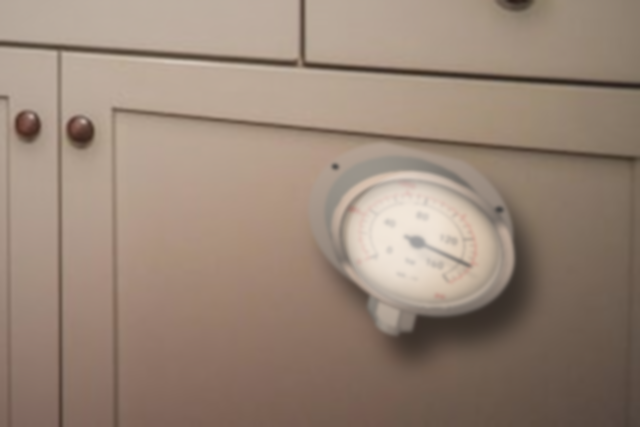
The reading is {"value": 140, "unit": "bar"}
